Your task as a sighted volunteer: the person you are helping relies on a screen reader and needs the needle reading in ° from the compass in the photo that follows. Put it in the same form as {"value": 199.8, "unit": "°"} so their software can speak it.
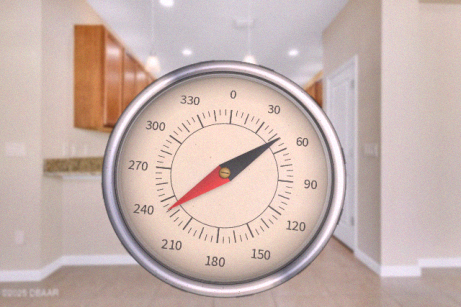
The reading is {"value": 230, "unit": "°"}
